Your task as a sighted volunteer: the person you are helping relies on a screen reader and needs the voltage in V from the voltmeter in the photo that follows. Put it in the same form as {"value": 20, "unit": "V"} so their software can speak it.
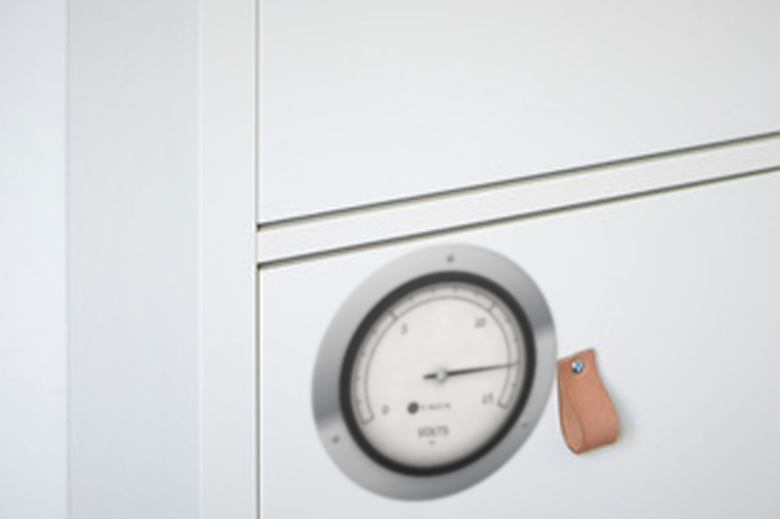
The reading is {"value": 13, "unit": "V"}
